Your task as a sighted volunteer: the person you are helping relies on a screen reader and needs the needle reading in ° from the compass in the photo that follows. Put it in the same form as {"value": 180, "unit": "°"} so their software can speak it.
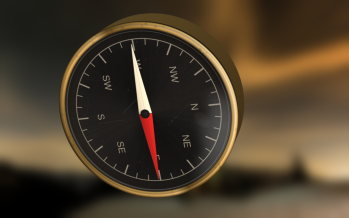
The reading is {"value": 90, "unit": "°"}
